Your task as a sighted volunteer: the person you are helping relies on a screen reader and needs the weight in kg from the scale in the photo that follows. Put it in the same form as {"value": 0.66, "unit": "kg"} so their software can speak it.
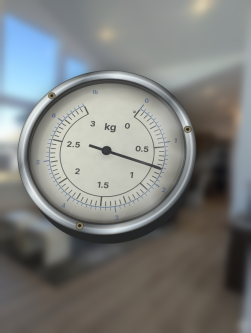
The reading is {"value": 0.75, "unit": "kg"}
